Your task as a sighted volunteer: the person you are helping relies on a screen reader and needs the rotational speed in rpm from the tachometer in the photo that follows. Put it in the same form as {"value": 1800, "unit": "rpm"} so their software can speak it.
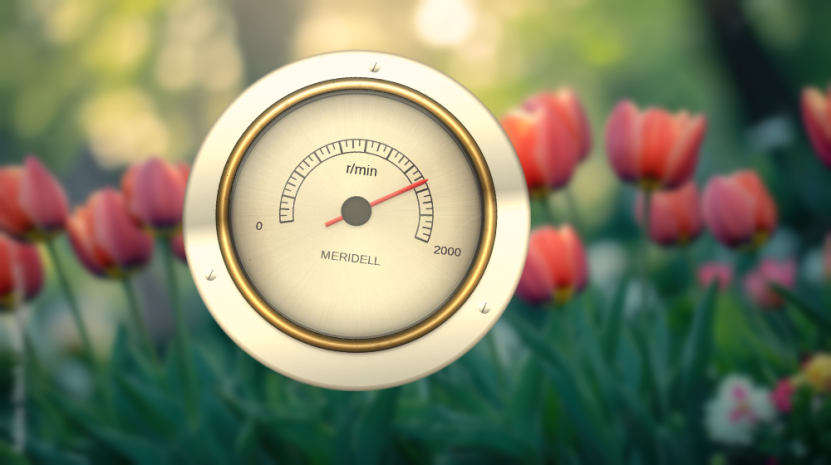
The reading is {"value": 1550, "unit": "rpm"}
